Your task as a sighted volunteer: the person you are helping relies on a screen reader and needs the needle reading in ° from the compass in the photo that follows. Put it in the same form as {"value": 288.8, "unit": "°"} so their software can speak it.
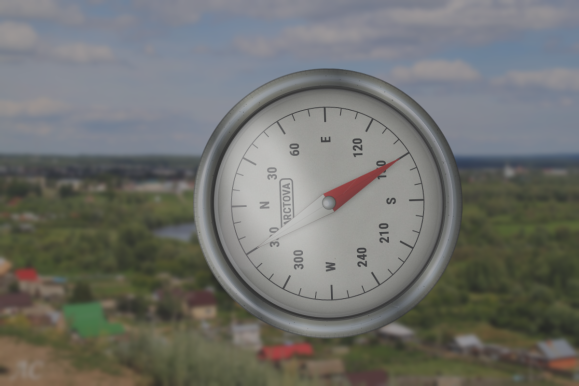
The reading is {"value": 150, "unit": "°"}
